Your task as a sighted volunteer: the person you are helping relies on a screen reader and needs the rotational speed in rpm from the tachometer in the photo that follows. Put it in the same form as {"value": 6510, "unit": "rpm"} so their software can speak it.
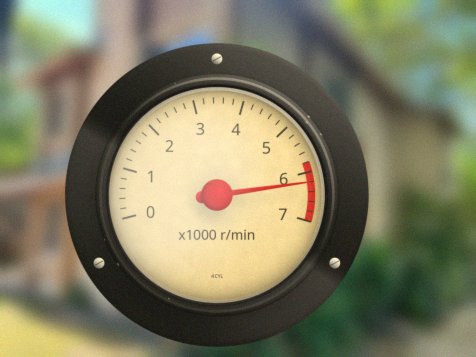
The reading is {"value": 6200, "unit": "rpm"}
